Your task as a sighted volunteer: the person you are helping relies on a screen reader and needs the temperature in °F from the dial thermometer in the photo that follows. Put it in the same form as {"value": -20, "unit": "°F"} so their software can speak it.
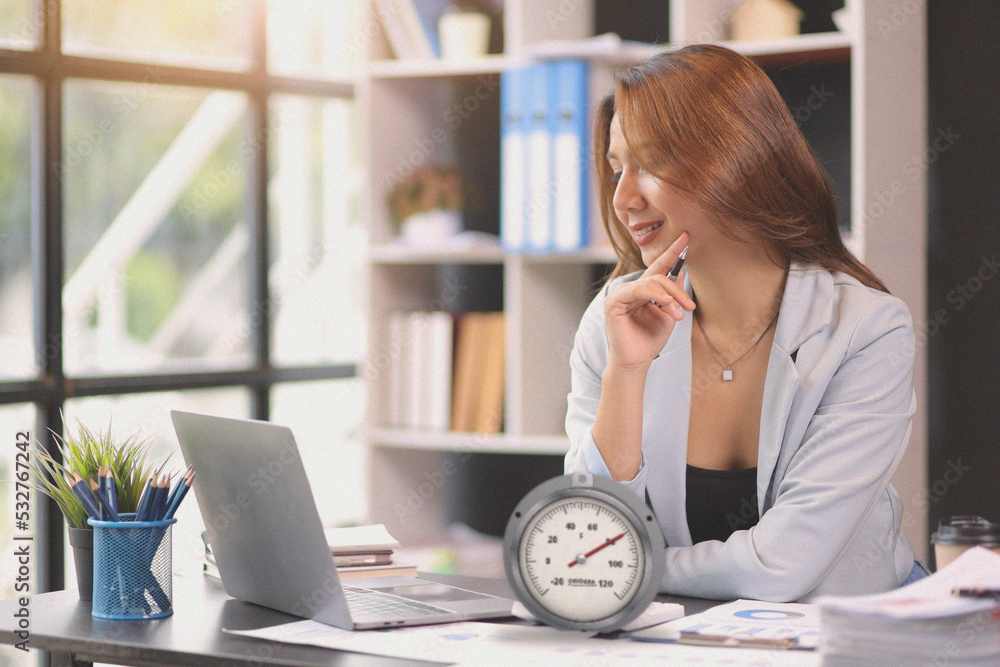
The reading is {"value": 80, "unit": "°F"}
